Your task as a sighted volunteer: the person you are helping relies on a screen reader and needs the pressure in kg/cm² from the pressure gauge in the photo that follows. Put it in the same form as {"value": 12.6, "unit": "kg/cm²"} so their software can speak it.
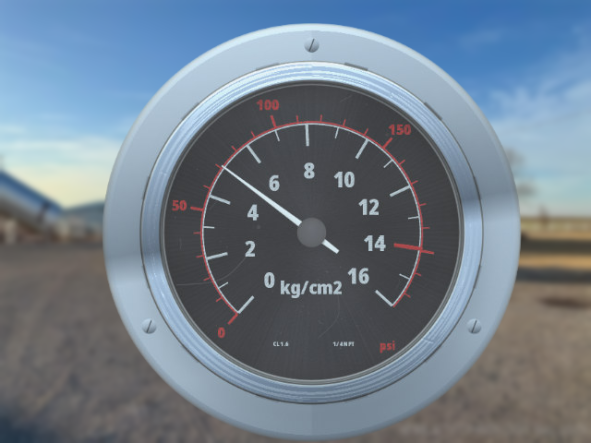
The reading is {"value": 5, "unit": "kg/cm²"}
